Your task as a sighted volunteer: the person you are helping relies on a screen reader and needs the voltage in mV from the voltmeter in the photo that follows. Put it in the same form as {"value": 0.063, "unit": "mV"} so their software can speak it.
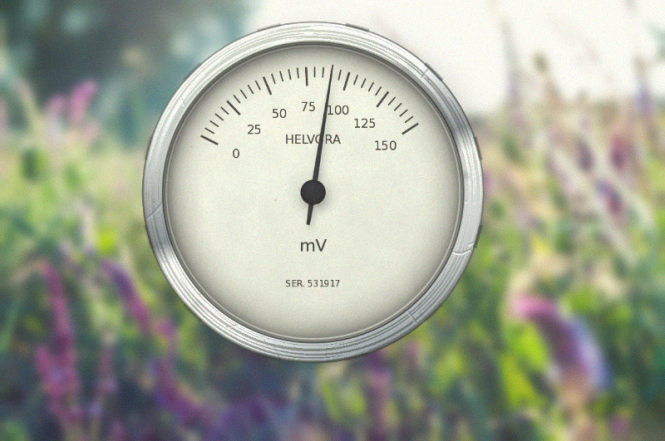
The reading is {"value": 90, "unit": "mV"}
